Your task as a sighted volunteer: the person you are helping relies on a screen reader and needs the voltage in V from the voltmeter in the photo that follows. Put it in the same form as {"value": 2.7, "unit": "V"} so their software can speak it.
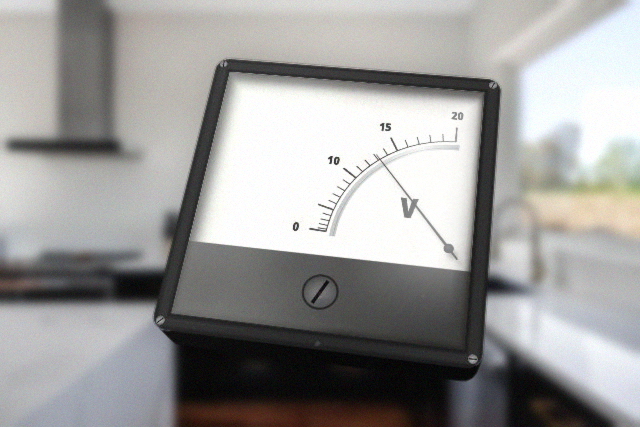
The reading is {"value": 13, "unit": "V"}
